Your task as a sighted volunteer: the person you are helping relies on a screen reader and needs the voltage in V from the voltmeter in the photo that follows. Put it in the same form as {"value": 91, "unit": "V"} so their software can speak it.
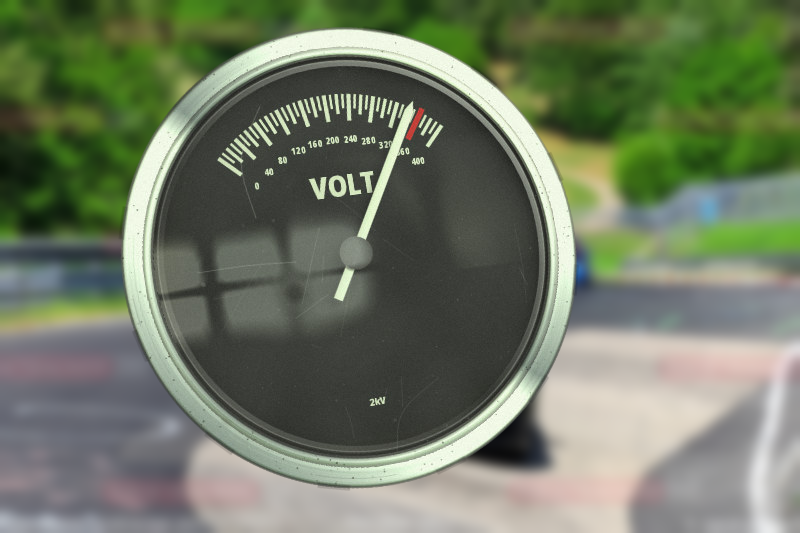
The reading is {"value": 340, "unit": "V"}
